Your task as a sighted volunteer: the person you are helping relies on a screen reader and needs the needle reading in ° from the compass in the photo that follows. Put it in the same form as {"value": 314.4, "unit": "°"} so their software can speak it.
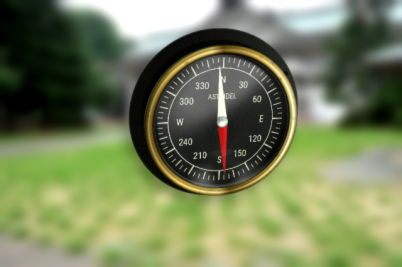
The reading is {"value": 175, "unit": "°"}
